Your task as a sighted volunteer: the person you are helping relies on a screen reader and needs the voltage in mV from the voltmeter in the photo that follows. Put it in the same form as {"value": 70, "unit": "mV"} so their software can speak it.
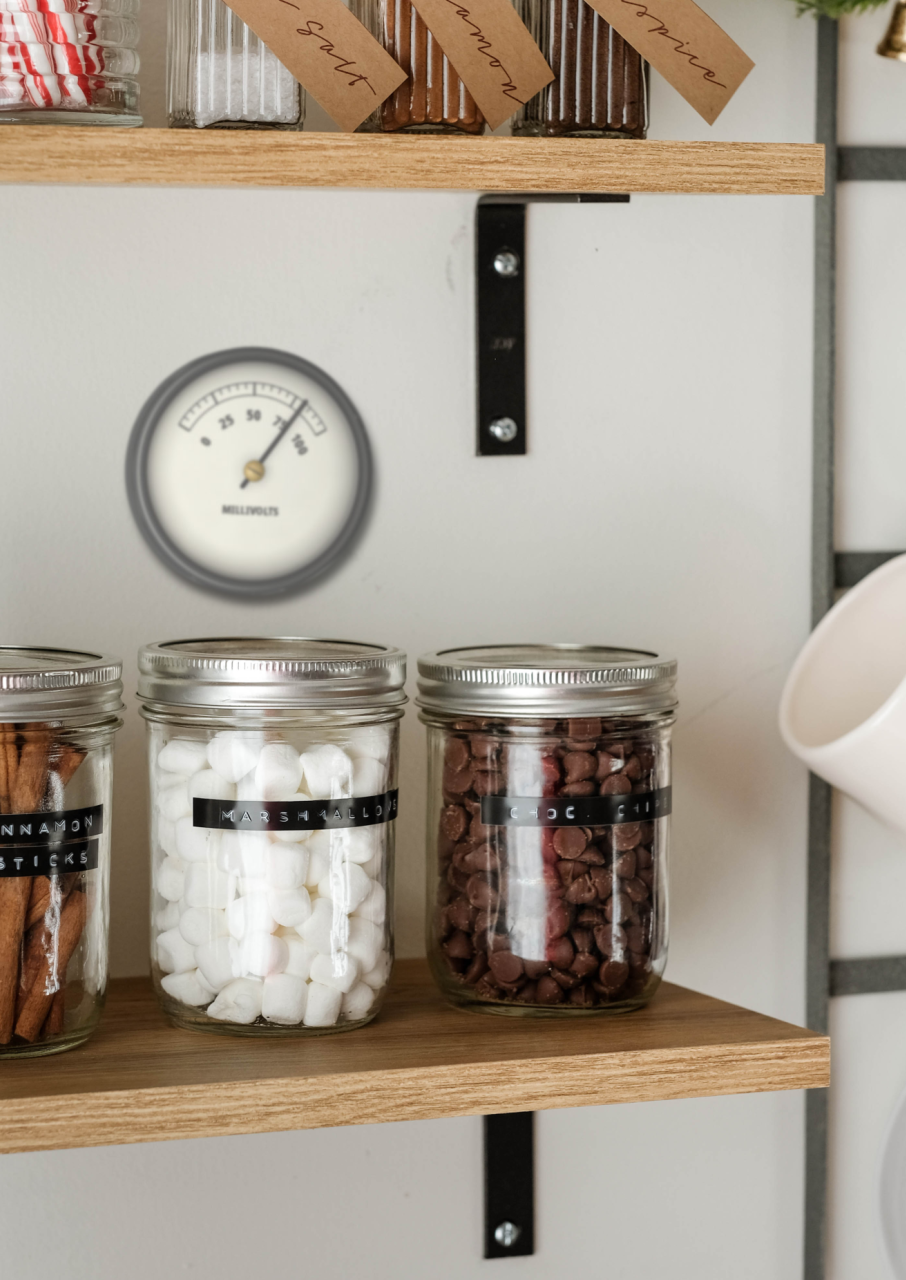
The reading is {"value": 80, "unit": "mV"}
